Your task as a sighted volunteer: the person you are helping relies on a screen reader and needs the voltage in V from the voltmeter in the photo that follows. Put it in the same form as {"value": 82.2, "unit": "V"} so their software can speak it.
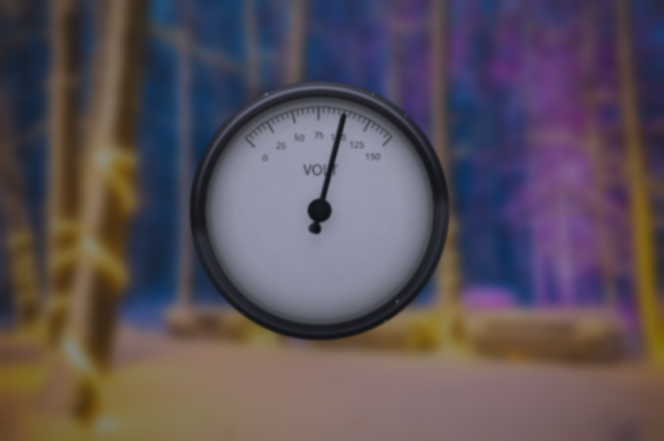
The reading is {"value": 100, "unit": "V"}
